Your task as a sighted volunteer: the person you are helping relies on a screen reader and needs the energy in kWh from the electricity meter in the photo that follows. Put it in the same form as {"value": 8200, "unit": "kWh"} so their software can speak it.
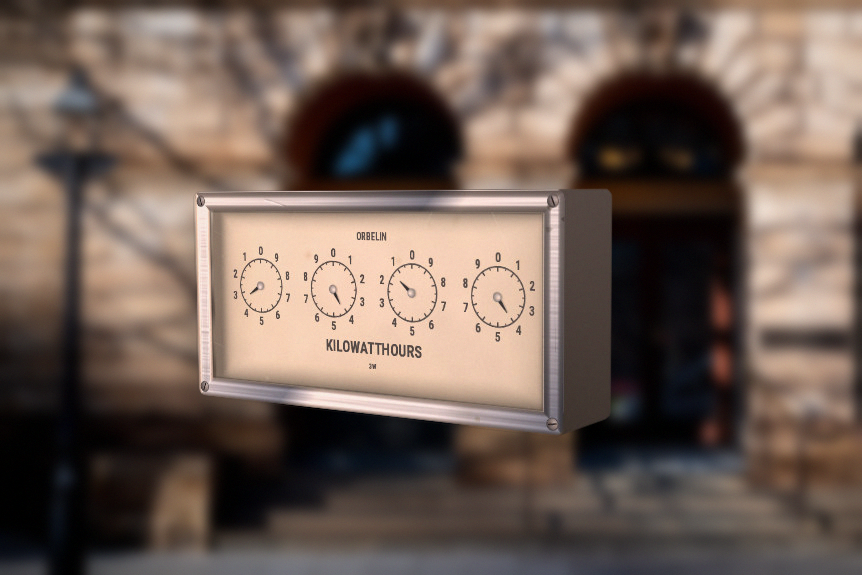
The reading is {"value": 3414, "unit": "kWh"}
